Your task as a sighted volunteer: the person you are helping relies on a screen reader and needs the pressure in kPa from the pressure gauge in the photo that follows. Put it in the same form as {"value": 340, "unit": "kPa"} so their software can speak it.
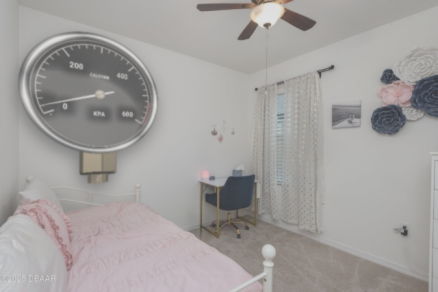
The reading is {"value": 20, "unit": "kPa"}
